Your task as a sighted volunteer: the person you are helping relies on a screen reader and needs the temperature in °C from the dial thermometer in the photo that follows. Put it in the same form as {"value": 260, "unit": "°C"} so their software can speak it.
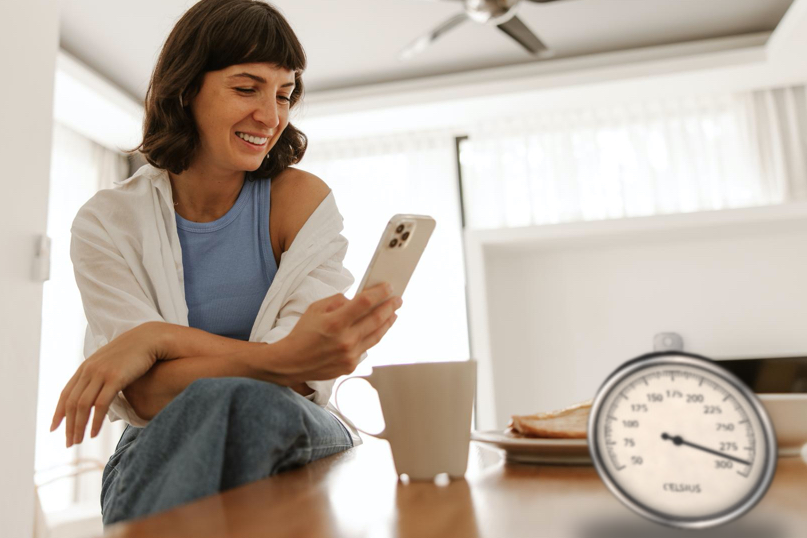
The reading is {"value": 287.5, "unit": "°C"}
